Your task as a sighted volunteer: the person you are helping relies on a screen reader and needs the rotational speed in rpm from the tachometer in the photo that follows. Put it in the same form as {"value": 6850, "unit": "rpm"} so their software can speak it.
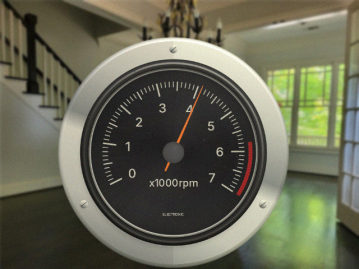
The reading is {"value": 4100, "unit": "rpm"}
